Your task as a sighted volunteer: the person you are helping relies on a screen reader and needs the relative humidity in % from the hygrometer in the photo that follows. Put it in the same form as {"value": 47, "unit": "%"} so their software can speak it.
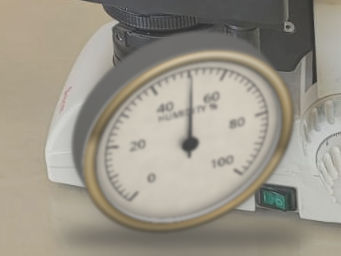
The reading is {"value": 50, "unit": "%"}
